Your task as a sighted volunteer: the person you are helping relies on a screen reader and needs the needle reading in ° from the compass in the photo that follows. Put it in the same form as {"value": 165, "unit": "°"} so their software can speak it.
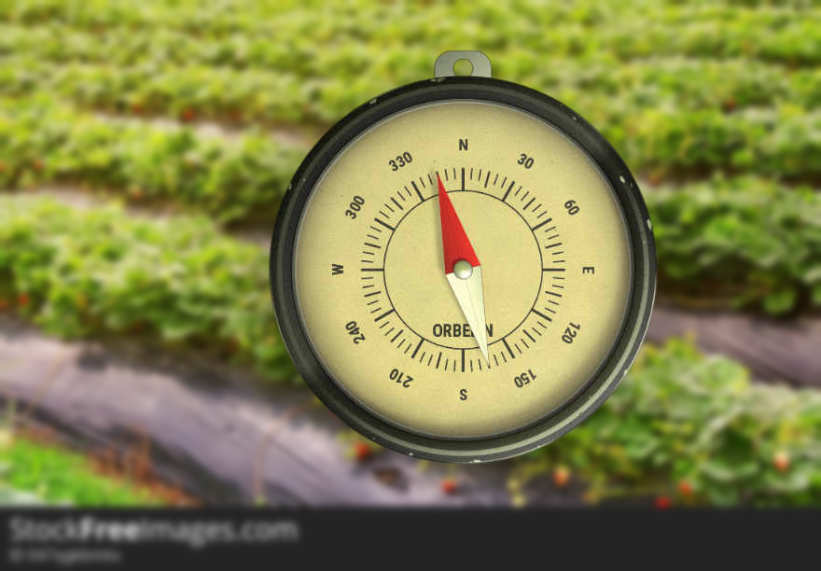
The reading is {"value": 345, "unit": "°"}
